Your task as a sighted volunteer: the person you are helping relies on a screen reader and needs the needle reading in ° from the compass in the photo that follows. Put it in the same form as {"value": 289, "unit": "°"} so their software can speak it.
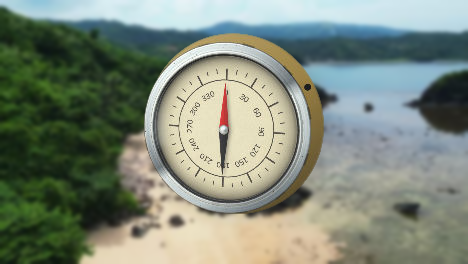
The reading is {"value": 0, "unit": "°"}
